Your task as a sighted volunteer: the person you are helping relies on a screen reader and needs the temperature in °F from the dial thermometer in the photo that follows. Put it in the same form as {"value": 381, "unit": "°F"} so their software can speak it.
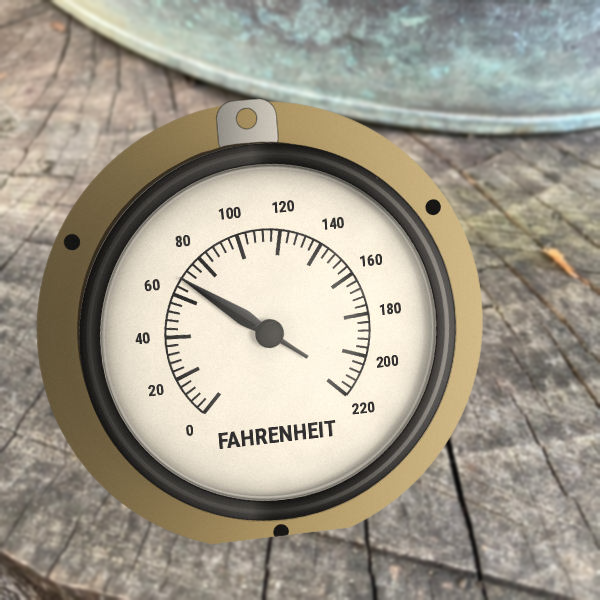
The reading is {"value": 68, "unit": "°F"}
